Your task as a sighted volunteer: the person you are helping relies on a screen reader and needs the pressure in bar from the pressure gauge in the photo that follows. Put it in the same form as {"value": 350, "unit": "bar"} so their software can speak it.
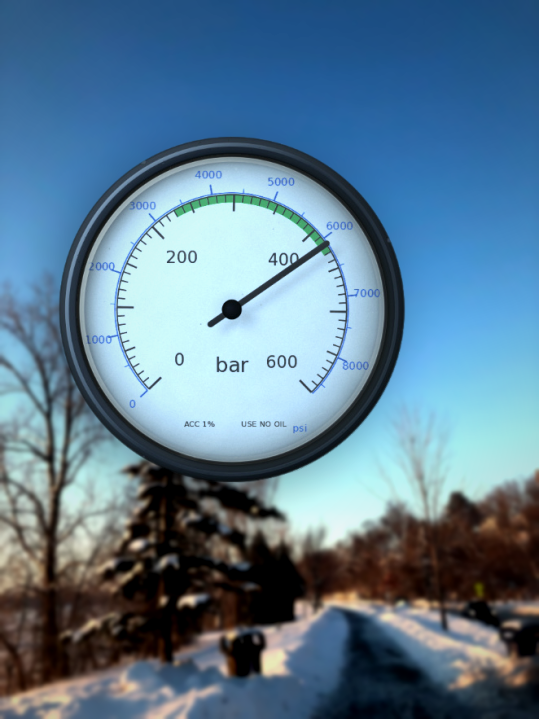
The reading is {"value": 420, "unit": "bar"}
